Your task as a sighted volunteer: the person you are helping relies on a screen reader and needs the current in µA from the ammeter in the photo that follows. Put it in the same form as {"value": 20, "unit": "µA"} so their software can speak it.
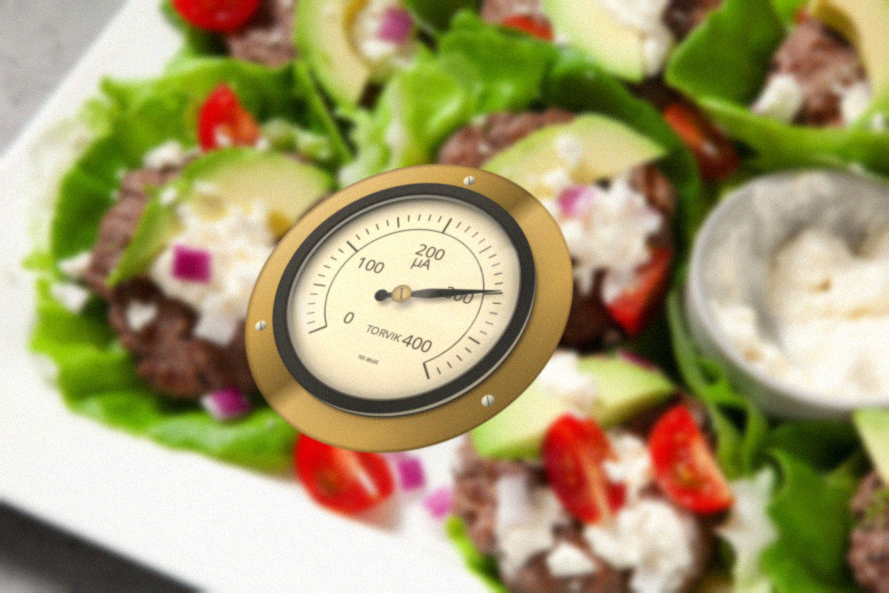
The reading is {"value": 300, "unit": "µA"}
